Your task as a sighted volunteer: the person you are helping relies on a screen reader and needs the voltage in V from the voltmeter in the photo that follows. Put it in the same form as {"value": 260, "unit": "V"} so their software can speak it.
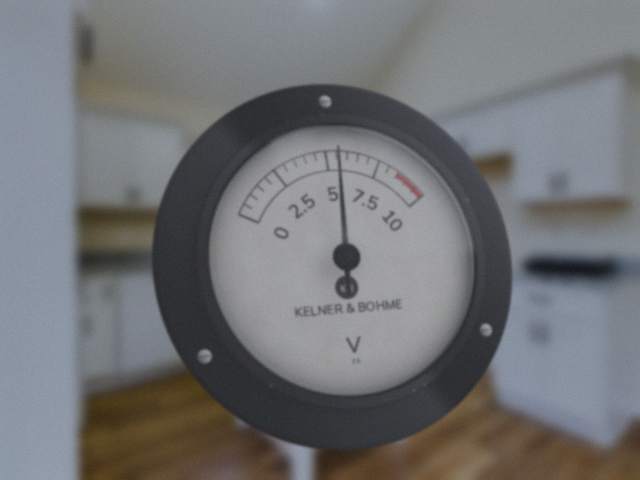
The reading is {"value": 5.5, "unit": "V"}
